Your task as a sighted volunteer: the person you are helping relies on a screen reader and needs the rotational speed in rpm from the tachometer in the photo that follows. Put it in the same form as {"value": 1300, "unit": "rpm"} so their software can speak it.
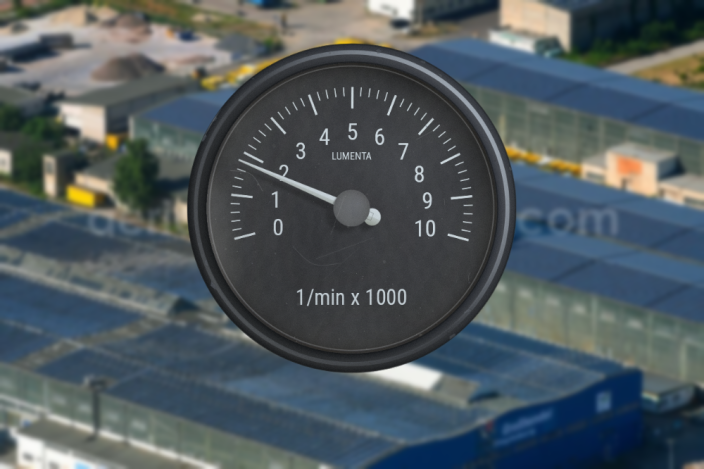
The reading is {"value": 1800, "unit": "rpm"}
